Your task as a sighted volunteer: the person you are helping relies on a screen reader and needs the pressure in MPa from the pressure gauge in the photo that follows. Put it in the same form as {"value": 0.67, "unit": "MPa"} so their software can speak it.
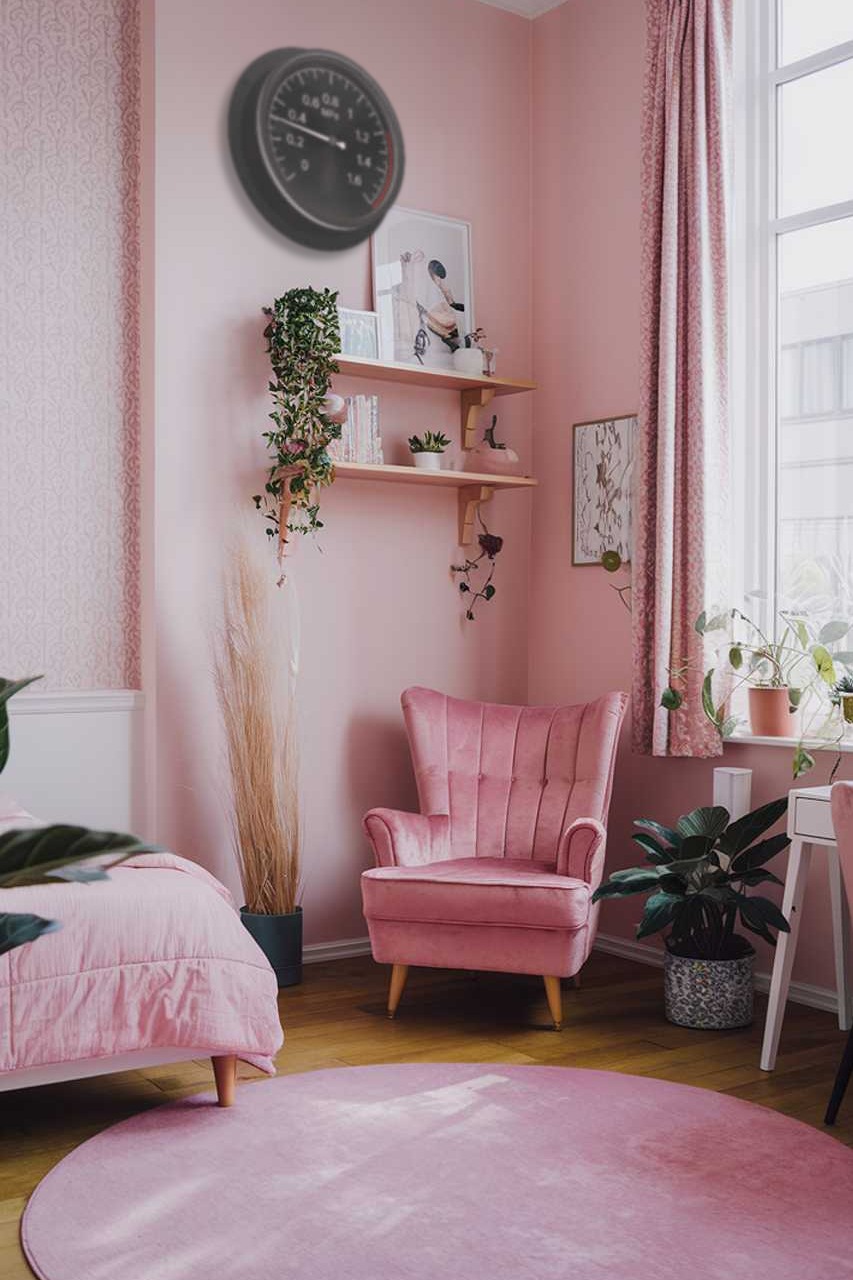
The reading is {"value": 0.3, "unit": "MPa"}
